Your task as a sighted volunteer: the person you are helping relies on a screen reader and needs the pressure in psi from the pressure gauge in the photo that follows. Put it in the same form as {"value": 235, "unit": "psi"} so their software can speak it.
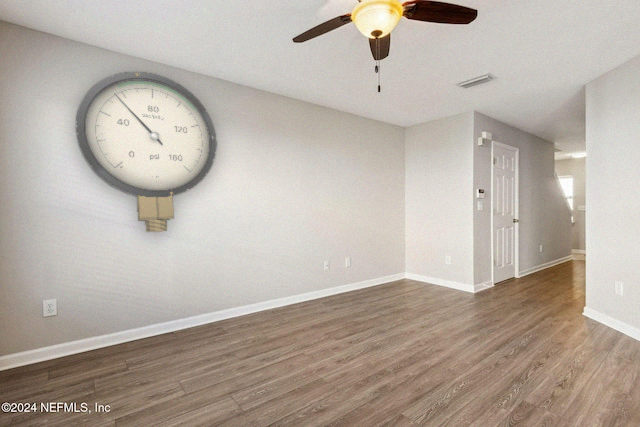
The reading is {"value": 55, "unit": "psi"}
